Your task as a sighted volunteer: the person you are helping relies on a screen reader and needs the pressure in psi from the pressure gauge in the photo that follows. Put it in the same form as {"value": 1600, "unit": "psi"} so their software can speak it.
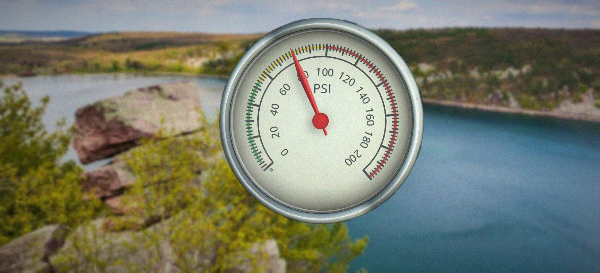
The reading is {"value": 80, "unit": "psi"}
